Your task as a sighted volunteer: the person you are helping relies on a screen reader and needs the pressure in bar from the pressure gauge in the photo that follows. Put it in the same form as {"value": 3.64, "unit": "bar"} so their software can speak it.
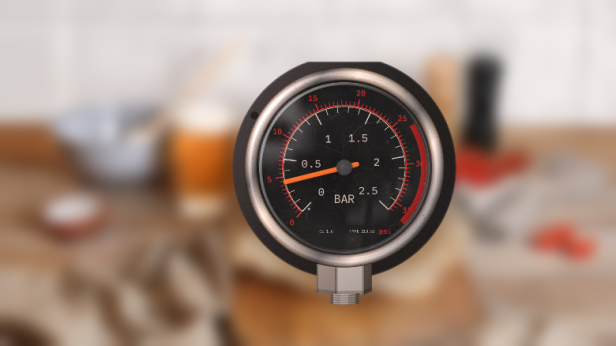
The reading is {"value": 0.3, "unit": "bar"}
